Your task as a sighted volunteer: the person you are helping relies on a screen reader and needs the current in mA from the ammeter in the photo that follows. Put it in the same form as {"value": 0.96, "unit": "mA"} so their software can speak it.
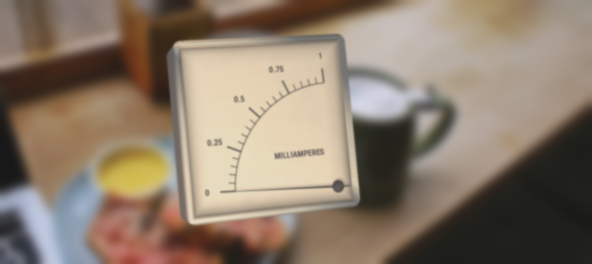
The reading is {"value": 0, "unit": "mA"}
